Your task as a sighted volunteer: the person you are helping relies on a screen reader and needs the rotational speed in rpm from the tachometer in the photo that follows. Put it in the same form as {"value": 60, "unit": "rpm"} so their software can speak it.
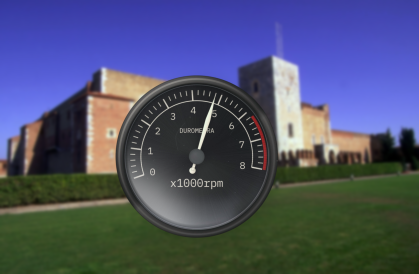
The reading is {"value": 4800, "unit": "rpm"}
